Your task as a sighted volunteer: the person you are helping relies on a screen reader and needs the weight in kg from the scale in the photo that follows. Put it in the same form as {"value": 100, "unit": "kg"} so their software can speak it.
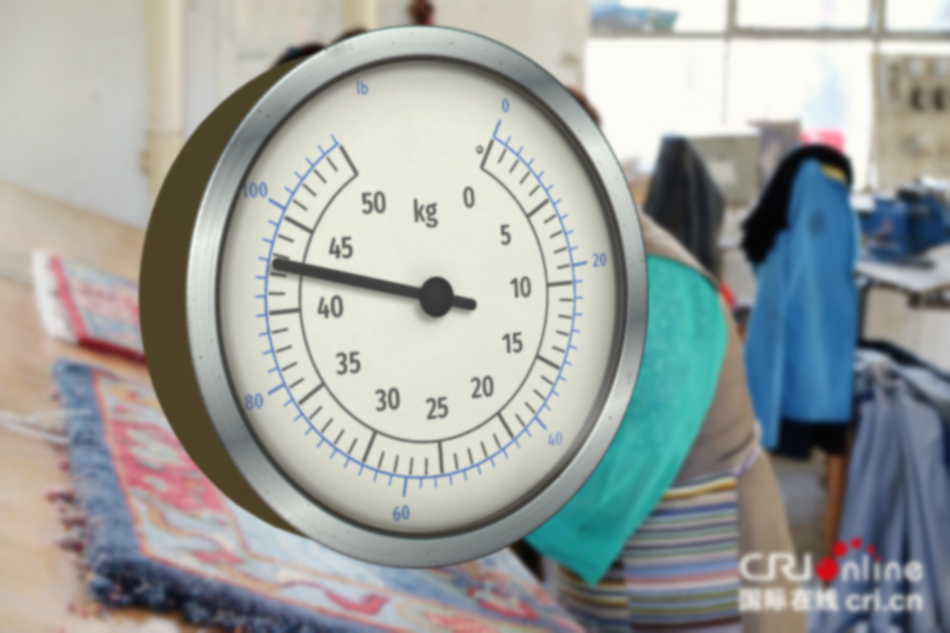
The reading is {"value": 42.5, "unit": "kg"}
